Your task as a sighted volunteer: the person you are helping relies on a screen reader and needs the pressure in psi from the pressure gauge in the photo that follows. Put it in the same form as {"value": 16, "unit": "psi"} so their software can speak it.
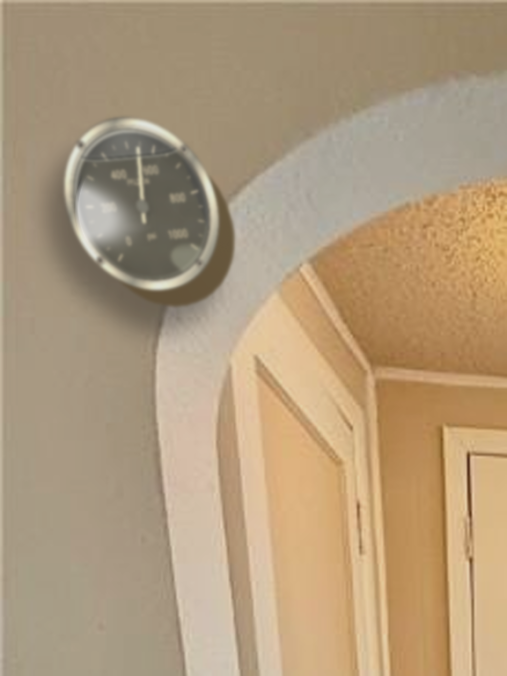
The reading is {"value": 550, "unit": "psi"}
